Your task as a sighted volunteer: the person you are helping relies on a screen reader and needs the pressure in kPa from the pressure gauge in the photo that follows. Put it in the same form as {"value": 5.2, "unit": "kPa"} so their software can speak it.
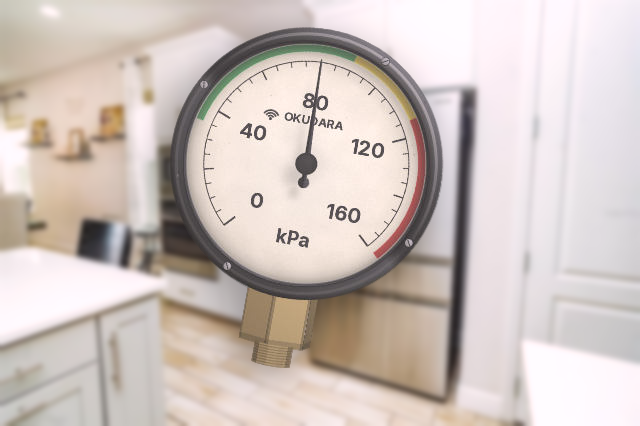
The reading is {"value": 80, "unit": "kPa"}
